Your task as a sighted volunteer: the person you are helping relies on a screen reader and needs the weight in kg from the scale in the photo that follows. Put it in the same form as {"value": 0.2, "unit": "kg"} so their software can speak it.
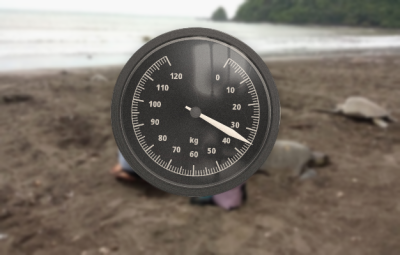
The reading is {"value": 35, "unit": "kg"}
